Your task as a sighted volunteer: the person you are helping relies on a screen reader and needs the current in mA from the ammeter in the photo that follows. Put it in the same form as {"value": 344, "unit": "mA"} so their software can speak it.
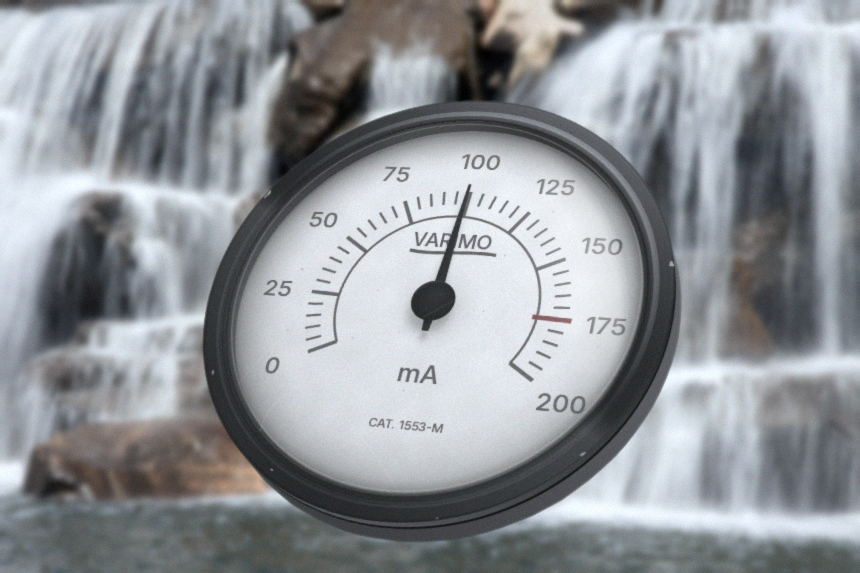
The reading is {"value": 100, "unit": "mA"}
